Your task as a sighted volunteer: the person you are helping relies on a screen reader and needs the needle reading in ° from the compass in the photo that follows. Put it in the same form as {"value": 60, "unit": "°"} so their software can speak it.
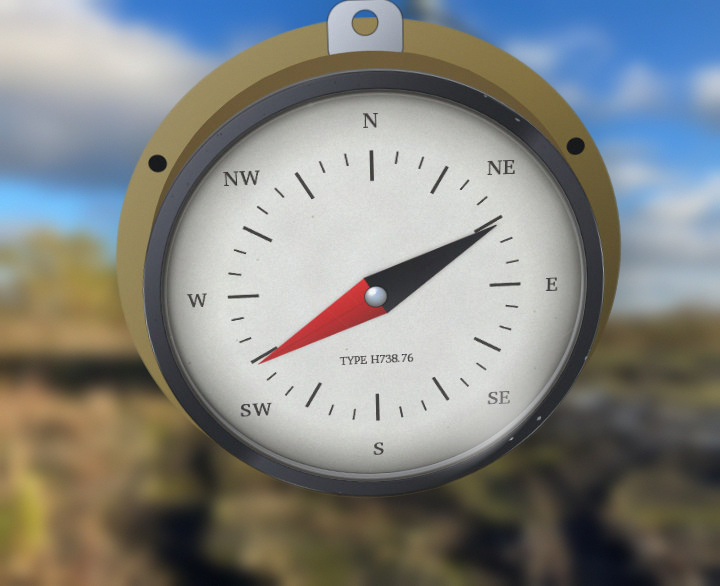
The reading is {"value": 240, "unit": "°"}
